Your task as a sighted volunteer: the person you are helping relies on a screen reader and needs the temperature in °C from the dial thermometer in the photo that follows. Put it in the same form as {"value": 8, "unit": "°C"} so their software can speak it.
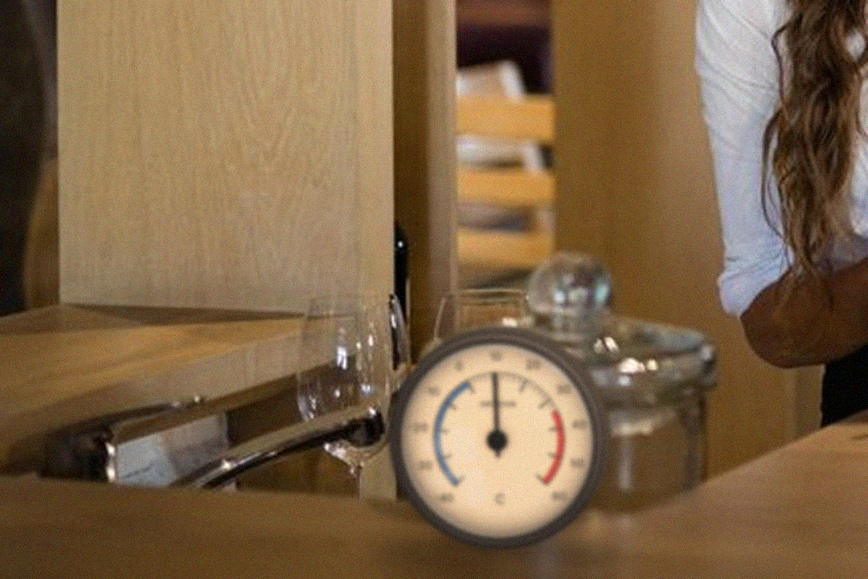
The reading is {"value": 10, "unit": "°C"}
